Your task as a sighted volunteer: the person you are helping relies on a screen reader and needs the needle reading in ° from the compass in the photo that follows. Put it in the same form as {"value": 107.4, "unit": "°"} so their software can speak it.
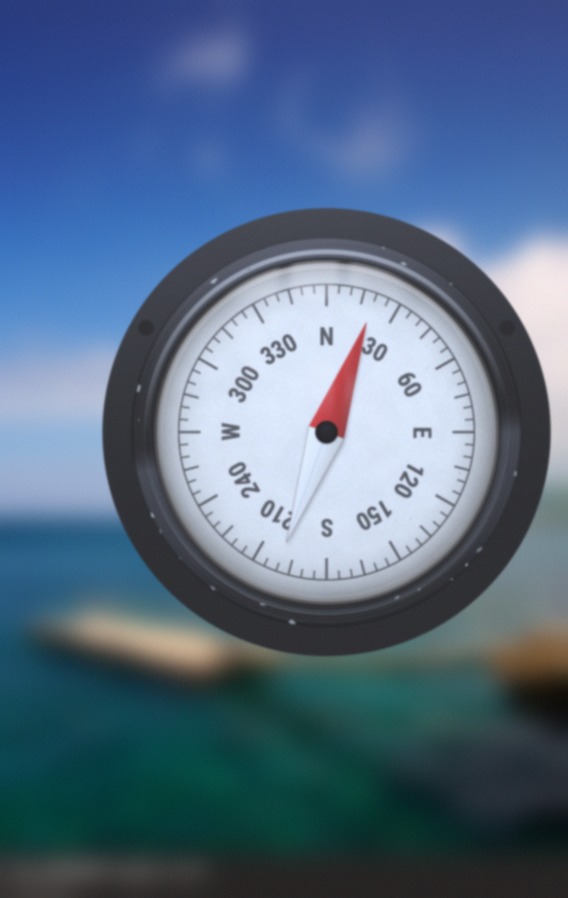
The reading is {"value": 20, "unit": "°"}
